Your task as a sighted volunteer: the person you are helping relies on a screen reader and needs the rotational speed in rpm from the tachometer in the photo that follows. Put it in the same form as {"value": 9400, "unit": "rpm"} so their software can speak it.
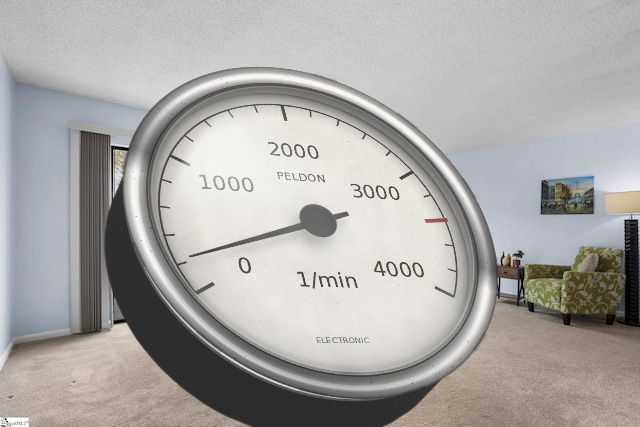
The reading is {"value": 200, "unit": "rpm"}
